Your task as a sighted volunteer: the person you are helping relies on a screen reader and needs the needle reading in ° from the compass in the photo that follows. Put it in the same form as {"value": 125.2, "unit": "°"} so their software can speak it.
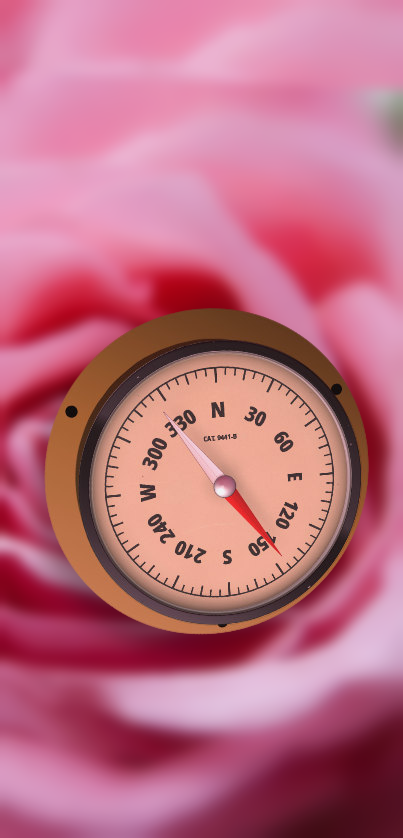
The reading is {"value": 145, "unit": "°"}
